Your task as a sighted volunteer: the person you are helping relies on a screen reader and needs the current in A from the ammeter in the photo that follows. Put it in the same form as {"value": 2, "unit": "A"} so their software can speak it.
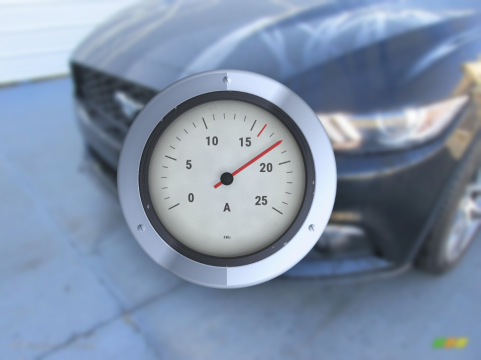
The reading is {"value": 18, "unit": "A"}
